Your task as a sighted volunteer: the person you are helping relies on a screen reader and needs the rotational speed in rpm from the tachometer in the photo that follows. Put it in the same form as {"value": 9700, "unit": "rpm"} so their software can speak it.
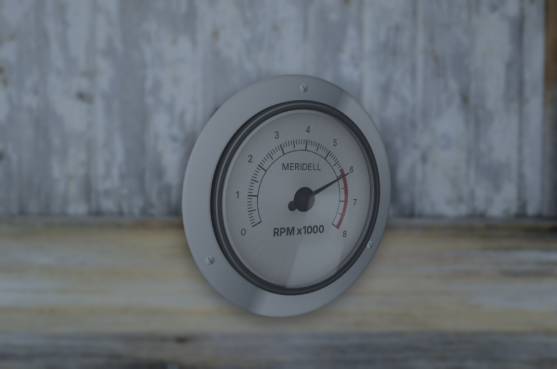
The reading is {"value": 6000, "unit": "rpm"}
